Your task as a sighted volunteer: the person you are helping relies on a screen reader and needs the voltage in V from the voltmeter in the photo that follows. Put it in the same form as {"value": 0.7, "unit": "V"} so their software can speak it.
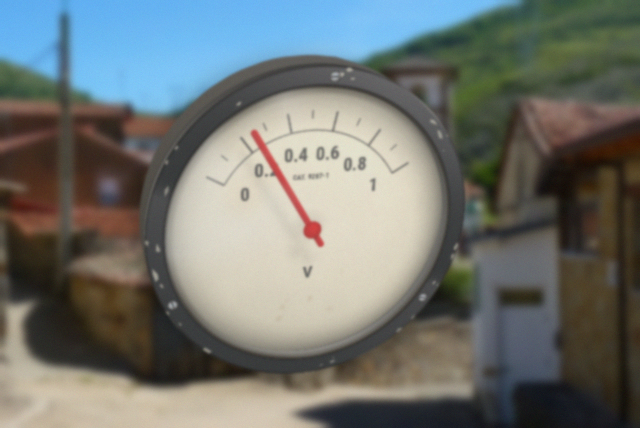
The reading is {"value": 0.25, "unit": "V"}
